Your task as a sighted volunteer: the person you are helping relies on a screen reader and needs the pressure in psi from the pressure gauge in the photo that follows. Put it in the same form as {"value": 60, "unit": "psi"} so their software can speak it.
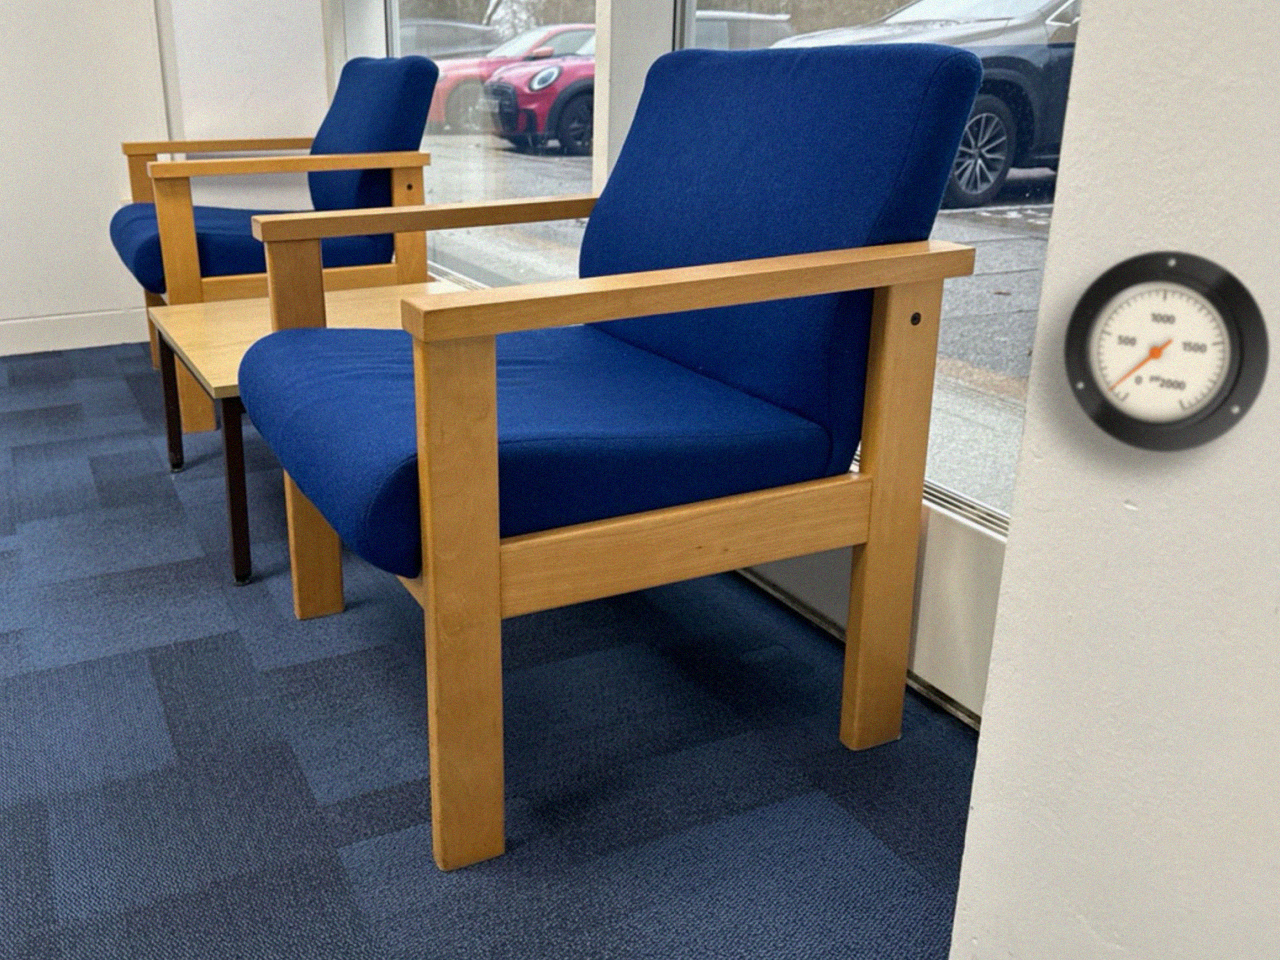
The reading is {"value": 100, "unit": "psi"}
